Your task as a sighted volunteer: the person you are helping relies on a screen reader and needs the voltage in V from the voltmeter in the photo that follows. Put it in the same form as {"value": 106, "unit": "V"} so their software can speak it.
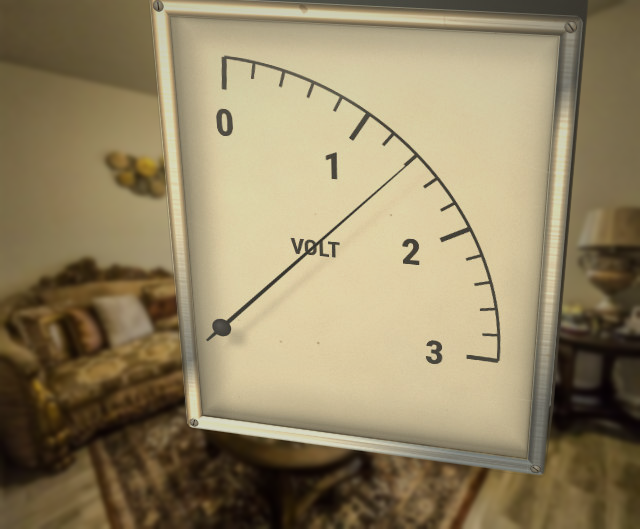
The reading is {"value": 1.4, "unit": "V"}
